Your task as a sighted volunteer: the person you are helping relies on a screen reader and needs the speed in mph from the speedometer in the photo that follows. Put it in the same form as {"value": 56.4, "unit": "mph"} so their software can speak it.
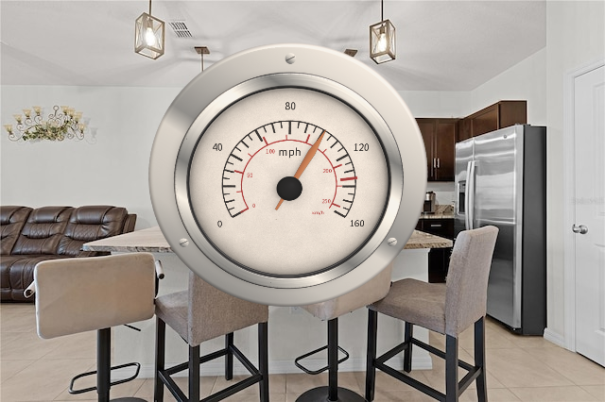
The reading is {"value": 100, "unit": "mph"}
